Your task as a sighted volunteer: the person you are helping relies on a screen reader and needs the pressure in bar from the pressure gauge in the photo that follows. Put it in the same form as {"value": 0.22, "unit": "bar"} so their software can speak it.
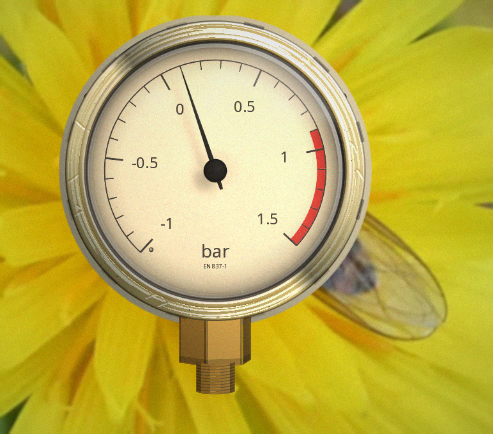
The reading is {"value": 0.1, "unit": "bar"}
